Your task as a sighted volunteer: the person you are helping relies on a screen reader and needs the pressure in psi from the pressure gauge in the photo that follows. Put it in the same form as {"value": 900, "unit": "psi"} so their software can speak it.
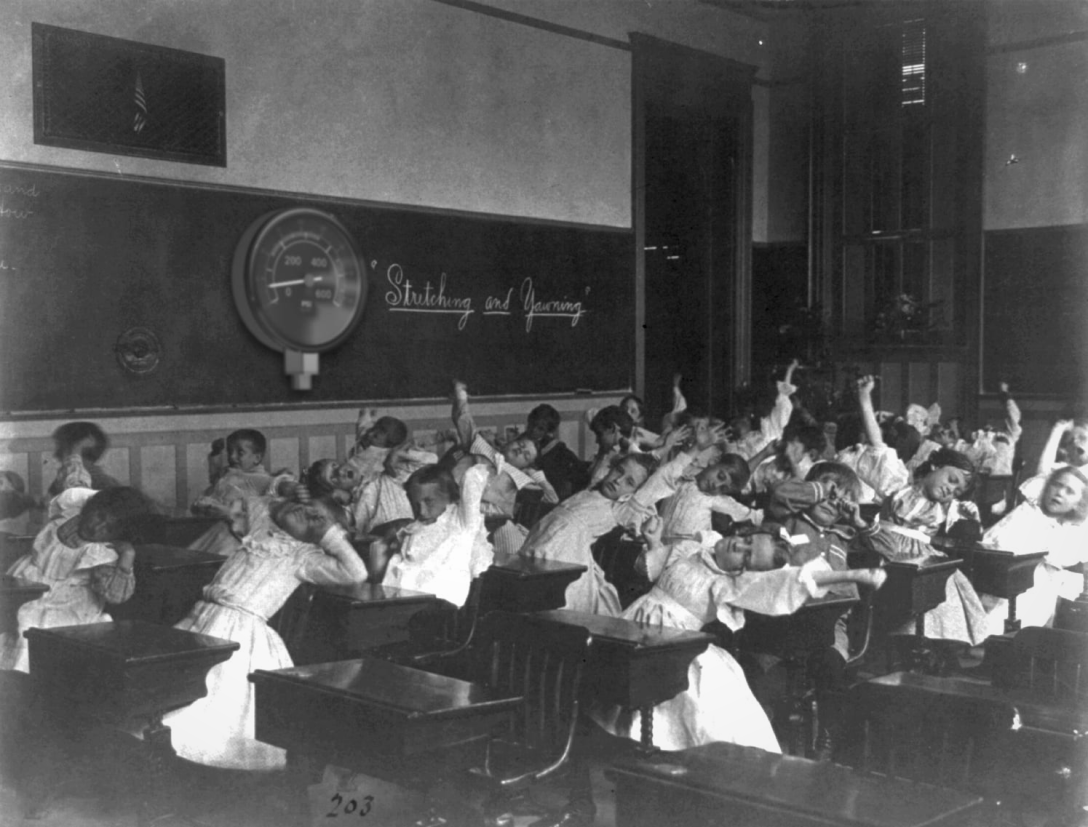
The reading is {"value": 50, "unit": "psi"}
